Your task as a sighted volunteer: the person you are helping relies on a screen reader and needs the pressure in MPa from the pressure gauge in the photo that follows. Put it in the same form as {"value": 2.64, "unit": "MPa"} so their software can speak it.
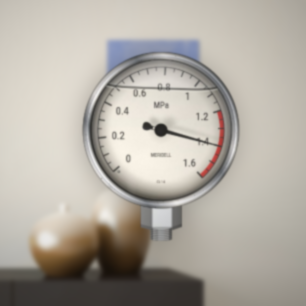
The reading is {"value": 1.4, "unit": "MPa"}
